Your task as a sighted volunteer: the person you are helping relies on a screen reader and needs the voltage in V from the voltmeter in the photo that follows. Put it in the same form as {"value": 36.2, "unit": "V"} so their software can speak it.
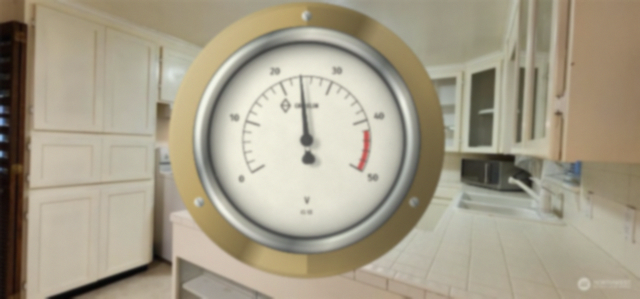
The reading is {"value": 24, "unit": "V"}
